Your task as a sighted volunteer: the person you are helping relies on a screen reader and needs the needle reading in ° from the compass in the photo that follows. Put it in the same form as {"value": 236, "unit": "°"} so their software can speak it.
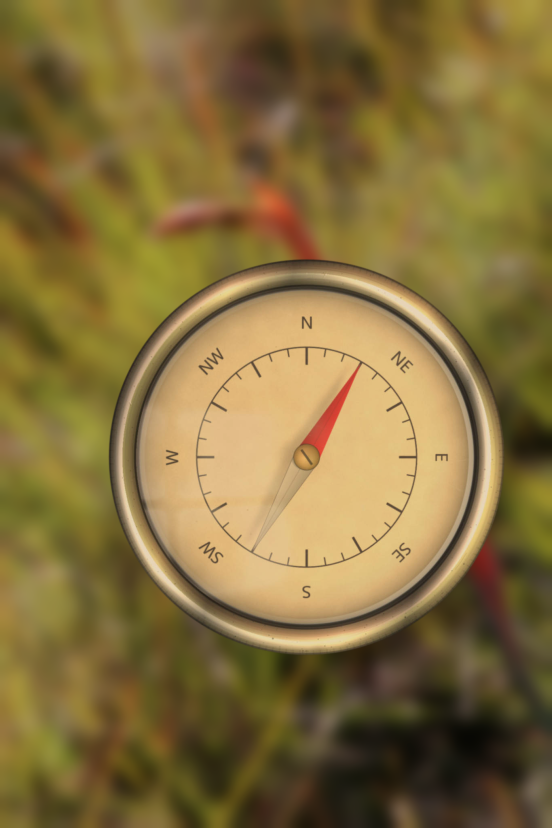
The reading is {"value": 30, "unit": "°"}
